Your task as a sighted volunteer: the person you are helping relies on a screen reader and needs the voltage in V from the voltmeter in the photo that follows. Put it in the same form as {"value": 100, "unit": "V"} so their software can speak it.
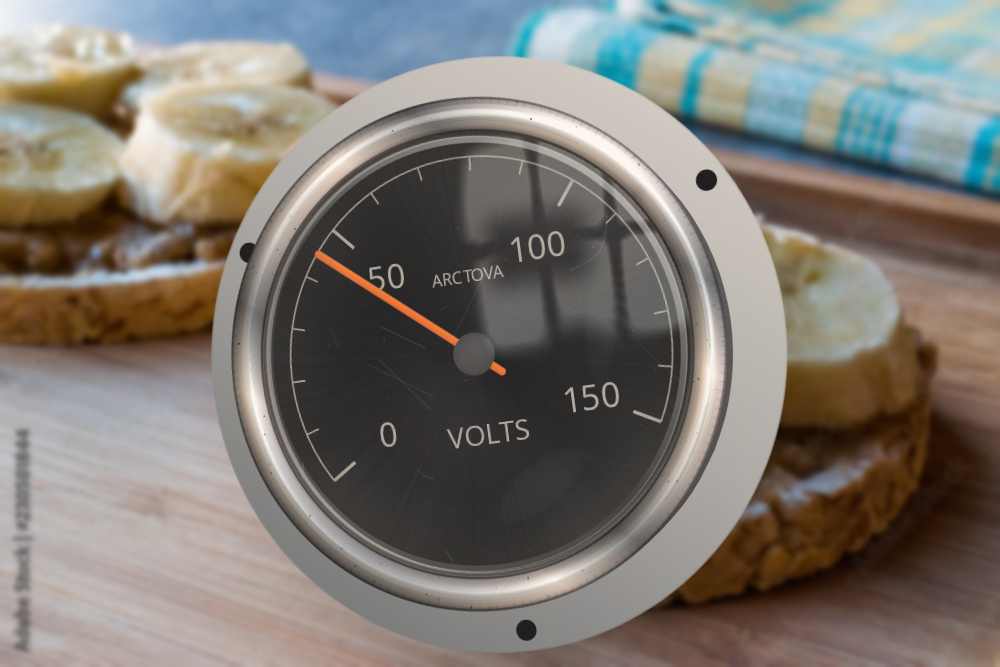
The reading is {"value": 45, "unit": "V"}
